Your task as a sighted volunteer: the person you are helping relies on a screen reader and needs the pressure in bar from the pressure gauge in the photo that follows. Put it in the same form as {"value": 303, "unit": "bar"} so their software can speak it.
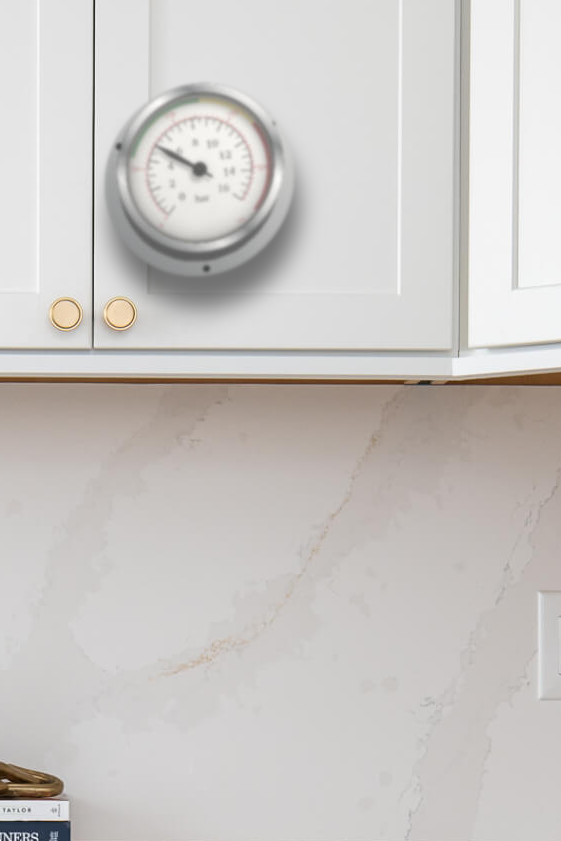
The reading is {"value": 5, "unit": "bar"}
